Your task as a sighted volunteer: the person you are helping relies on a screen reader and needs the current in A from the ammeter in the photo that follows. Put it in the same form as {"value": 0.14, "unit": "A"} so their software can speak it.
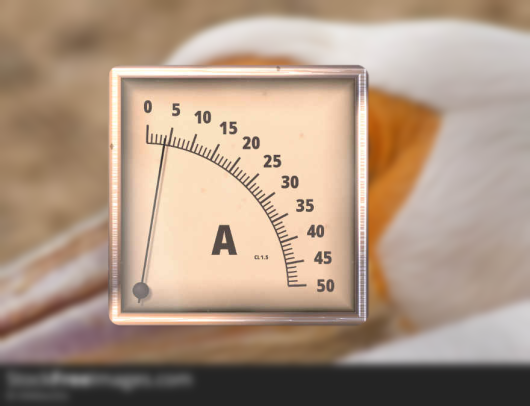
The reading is {"value": 4, "unit": "A"}
